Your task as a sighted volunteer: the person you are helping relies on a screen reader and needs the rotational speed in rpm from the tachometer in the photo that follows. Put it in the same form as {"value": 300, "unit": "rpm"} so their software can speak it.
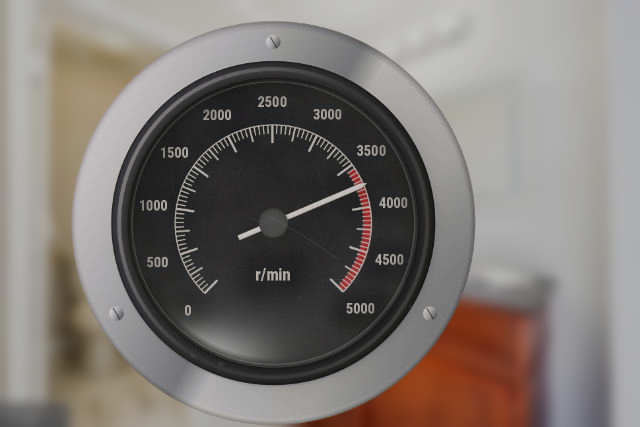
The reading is {"value": 3750, "unit": "rpm"}
